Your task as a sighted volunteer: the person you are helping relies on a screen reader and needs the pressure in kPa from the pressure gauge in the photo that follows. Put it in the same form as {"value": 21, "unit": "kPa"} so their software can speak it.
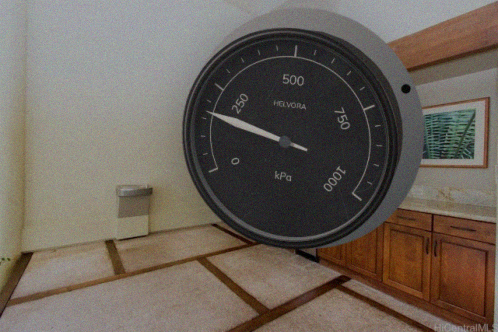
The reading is {"value": 175, "unit": "kPa"}
